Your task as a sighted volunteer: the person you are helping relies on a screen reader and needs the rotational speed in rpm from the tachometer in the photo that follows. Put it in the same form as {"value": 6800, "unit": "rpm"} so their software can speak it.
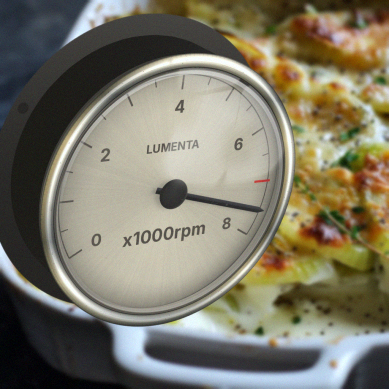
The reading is {"value": 7500, "unit": "rpm"}
